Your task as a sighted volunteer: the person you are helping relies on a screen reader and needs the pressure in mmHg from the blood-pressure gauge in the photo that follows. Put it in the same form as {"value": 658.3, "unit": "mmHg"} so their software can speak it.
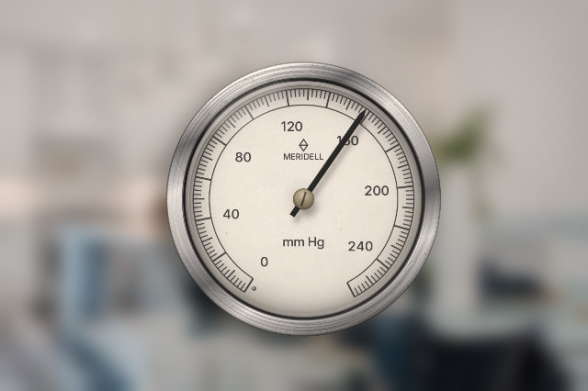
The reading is {"value": 158, "unit": "mmHg"}
